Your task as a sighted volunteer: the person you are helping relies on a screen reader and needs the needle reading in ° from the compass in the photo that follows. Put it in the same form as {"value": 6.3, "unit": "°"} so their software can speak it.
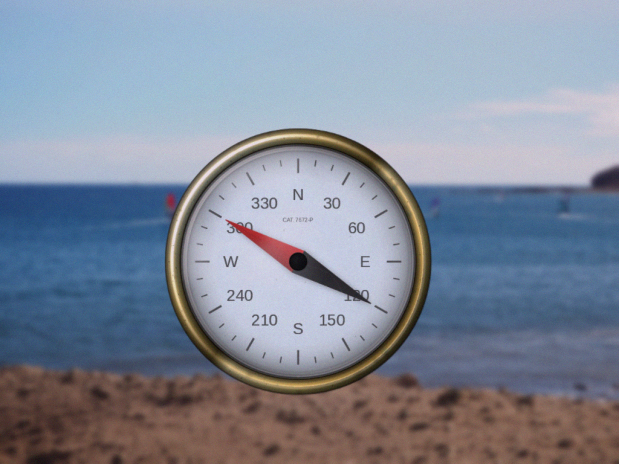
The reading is {"value": 300, "unit": "°"}
